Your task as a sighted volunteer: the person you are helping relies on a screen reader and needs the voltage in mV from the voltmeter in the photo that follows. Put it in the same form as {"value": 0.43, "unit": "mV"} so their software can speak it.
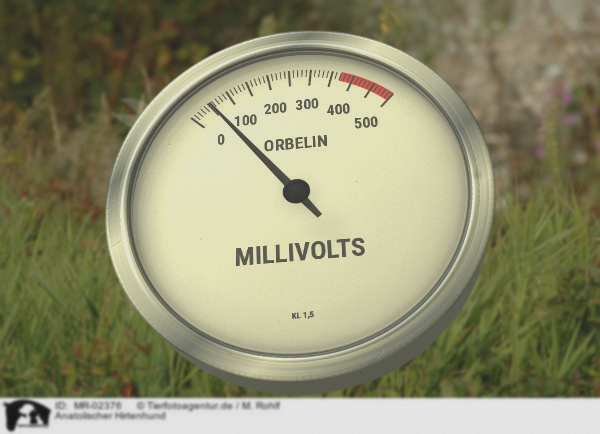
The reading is {"value": 50, "unit": "mV"}
